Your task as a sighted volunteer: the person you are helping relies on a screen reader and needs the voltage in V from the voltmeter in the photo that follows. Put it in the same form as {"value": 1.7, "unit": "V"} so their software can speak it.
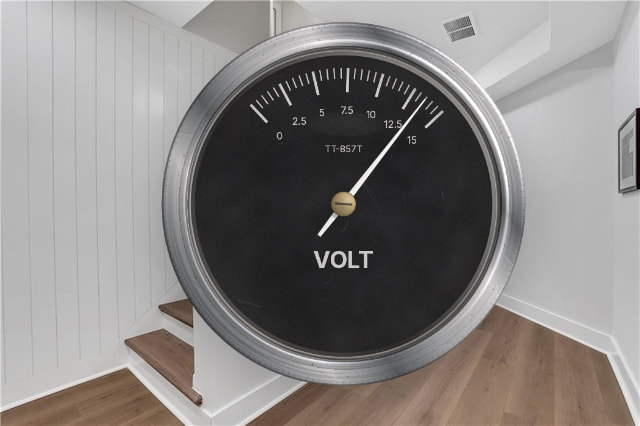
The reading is {"value": 13.5, "unit": "V"}
